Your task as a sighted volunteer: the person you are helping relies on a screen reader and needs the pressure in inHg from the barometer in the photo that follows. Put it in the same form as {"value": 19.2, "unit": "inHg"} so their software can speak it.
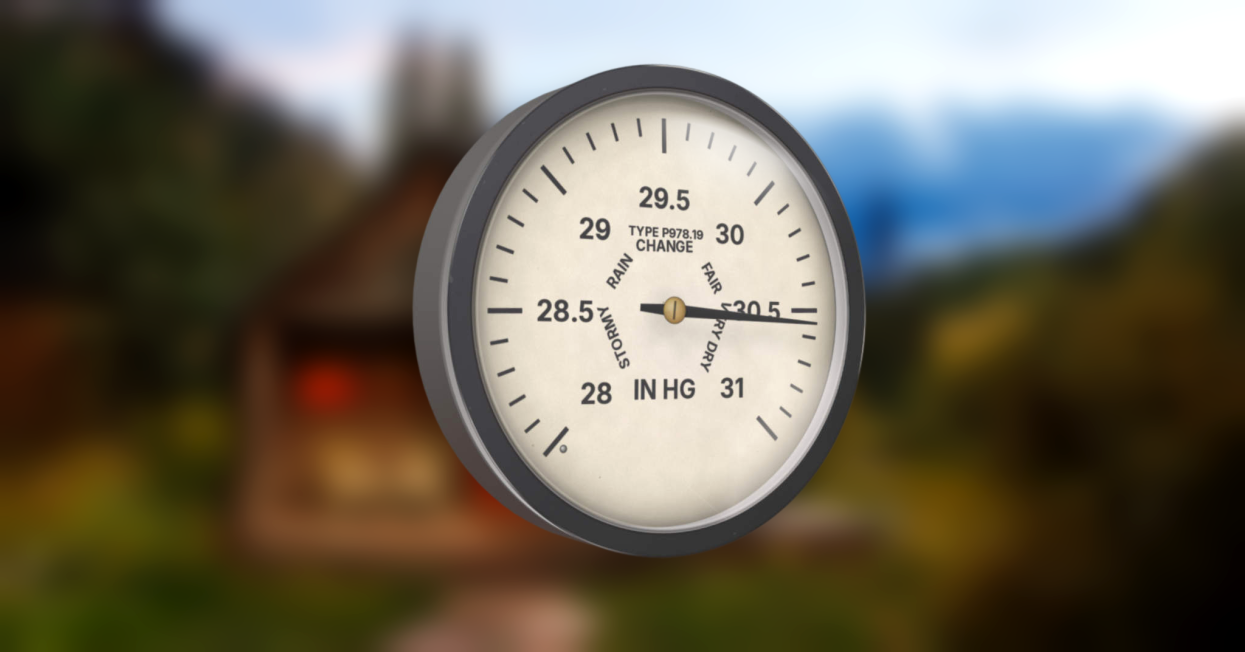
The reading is {"value": 30.55, "unit": "inHg"}
